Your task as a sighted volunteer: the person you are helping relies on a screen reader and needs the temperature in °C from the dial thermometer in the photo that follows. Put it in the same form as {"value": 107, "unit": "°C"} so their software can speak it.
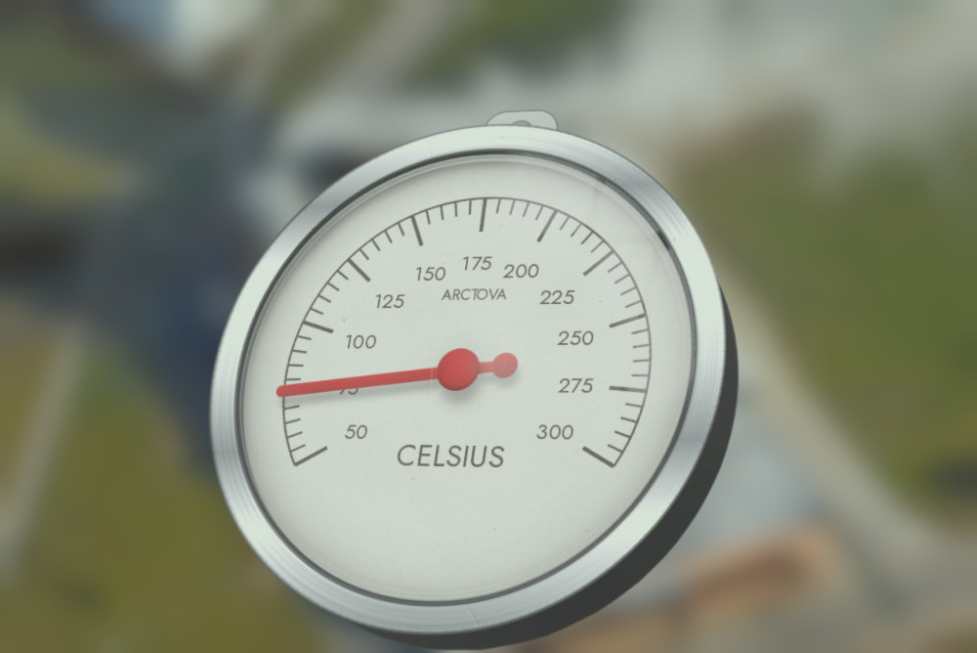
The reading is {"value": 75, "unit": "°C"}
